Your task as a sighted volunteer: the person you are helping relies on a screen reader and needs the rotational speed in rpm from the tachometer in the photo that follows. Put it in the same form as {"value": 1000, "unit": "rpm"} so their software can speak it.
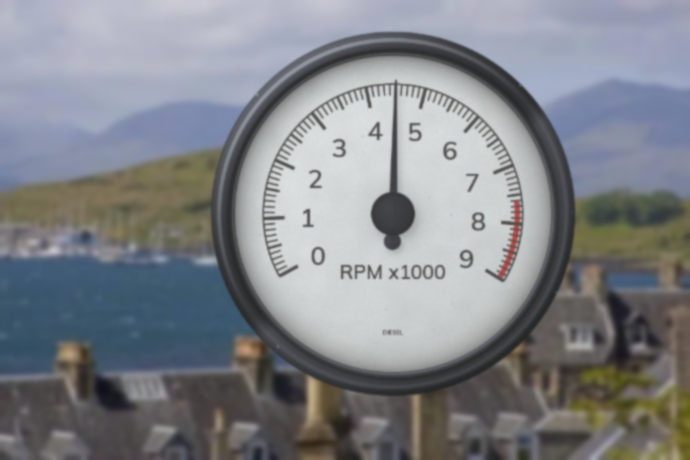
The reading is {"value": 4500, "unit": "rpm"}
